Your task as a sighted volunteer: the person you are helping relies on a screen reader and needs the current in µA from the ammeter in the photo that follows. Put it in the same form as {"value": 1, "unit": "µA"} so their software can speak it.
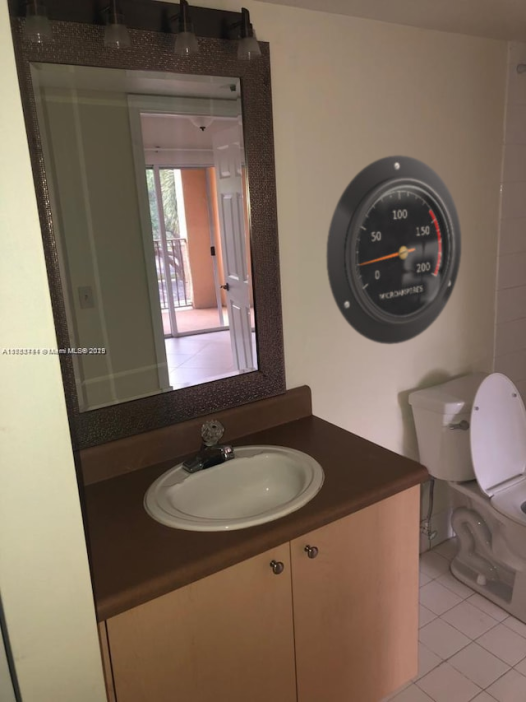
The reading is {"value": 20, "unit": "µA"}
